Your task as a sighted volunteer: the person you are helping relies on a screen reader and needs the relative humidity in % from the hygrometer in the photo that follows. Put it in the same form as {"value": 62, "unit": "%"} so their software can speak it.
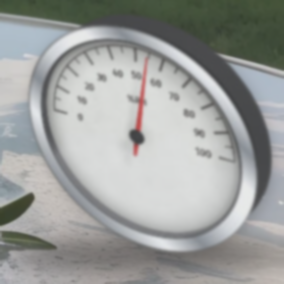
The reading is {"value": 55, "unit": "%"}
